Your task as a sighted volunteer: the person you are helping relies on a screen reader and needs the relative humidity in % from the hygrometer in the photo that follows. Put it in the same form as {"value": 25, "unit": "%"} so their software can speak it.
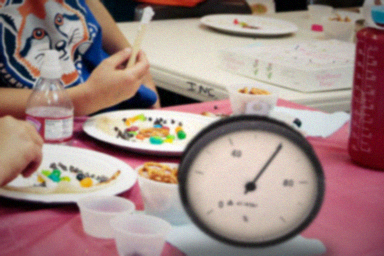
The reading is {"value": 60, "unit": "%"}
